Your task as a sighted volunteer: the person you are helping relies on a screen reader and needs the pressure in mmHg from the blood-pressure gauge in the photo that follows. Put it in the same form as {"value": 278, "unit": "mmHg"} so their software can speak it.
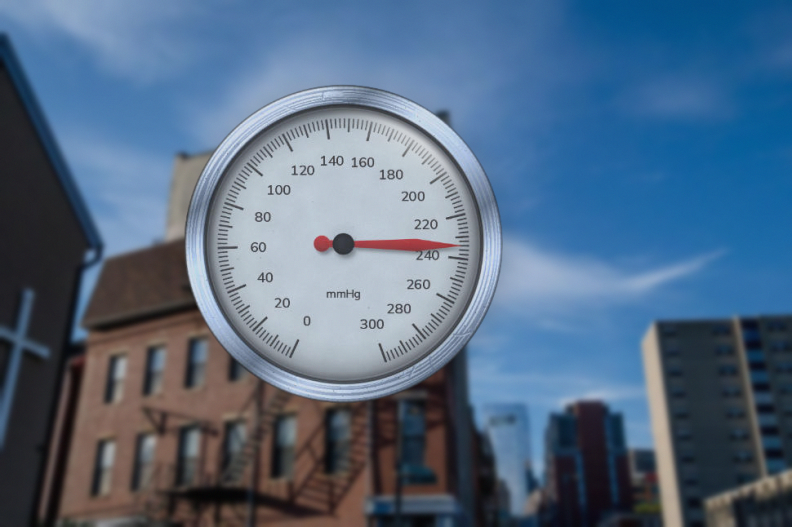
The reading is {"value": 234, "unit": "mmHg"}
